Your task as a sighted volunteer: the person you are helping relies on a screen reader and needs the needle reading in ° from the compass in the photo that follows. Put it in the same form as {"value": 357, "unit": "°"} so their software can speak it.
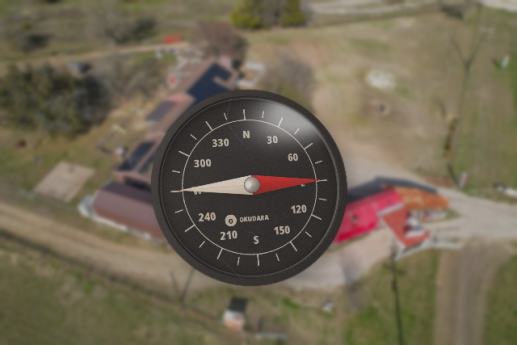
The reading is {"value": 90, "unit": "°"}
